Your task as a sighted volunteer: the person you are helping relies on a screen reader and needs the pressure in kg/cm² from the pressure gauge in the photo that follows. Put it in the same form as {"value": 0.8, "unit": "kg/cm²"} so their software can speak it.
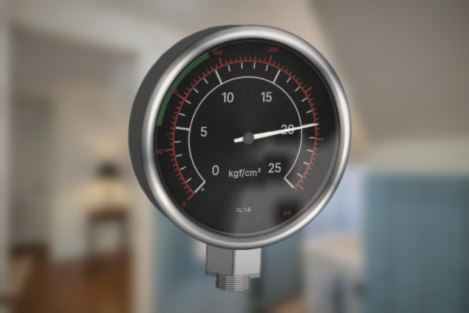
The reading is {"value": 20, "unit": "kg/cm²"}
